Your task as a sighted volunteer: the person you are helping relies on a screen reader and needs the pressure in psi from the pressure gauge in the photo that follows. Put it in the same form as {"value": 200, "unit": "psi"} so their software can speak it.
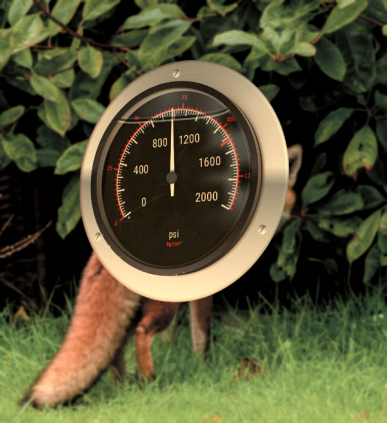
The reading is {"value": 1000, "unit": "psi"}
